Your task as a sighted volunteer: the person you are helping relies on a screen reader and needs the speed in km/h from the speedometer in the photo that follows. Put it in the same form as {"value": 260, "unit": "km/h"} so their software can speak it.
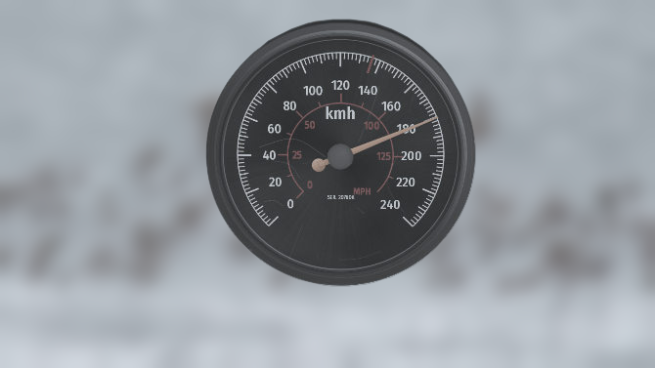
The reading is {"value": 180, "unit": "km/h"}
